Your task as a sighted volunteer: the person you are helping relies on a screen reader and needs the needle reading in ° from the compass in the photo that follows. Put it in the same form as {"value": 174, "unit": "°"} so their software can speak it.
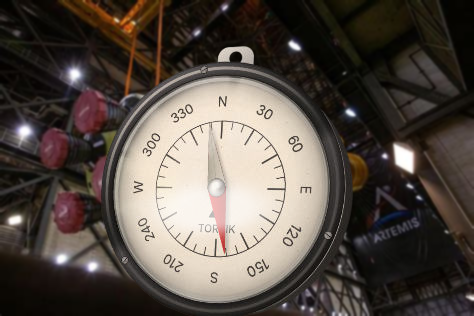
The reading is {"value": 170, "unit": "°"}
